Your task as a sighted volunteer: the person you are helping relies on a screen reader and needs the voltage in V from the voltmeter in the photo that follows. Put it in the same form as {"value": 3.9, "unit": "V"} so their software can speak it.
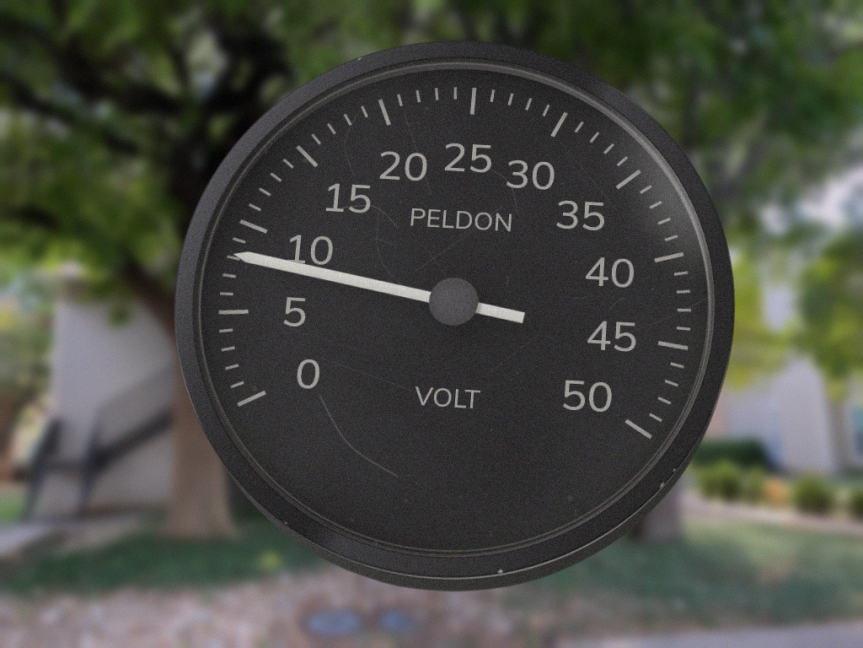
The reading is {"value": 8, "unit": "V"}
